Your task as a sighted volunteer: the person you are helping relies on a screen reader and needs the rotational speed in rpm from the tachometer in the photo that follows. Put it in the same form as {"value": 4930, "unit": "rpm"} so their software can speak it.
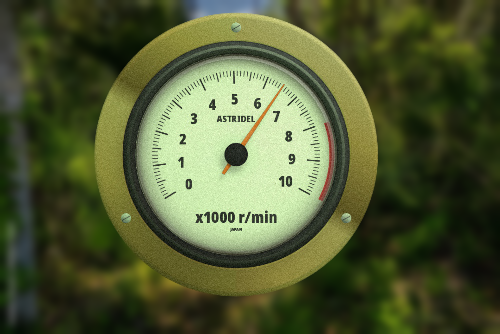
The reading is {"value": 6500, "unit": "rpm"}
